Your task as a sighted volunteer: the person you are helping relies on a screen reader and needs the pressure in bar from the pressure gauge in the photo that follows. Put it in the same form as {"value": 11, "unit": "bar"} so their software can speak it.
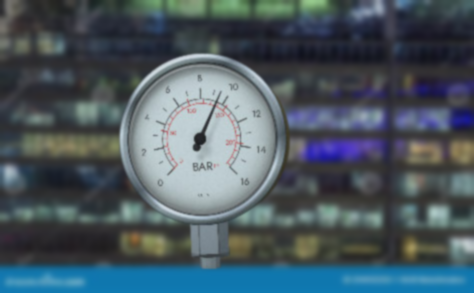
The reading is {"value": 9.5, "unit": "bar"}
